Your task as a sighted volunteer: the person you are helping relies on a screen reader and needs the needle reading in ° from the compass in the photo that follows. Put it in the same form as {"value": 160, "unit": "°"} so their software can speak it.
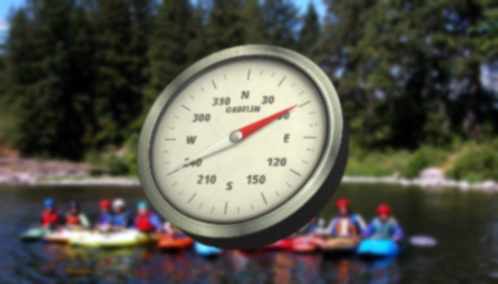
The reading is {"value": 60, "unit": "°"}
